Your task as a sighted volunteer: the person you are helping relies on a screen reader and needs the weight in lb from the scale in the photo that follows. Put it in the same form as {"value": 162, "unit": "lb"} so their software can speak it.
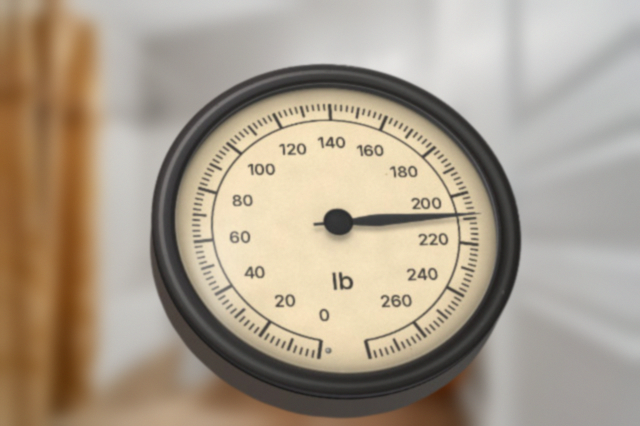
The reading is {"value": 210, "unit": "lb"}
